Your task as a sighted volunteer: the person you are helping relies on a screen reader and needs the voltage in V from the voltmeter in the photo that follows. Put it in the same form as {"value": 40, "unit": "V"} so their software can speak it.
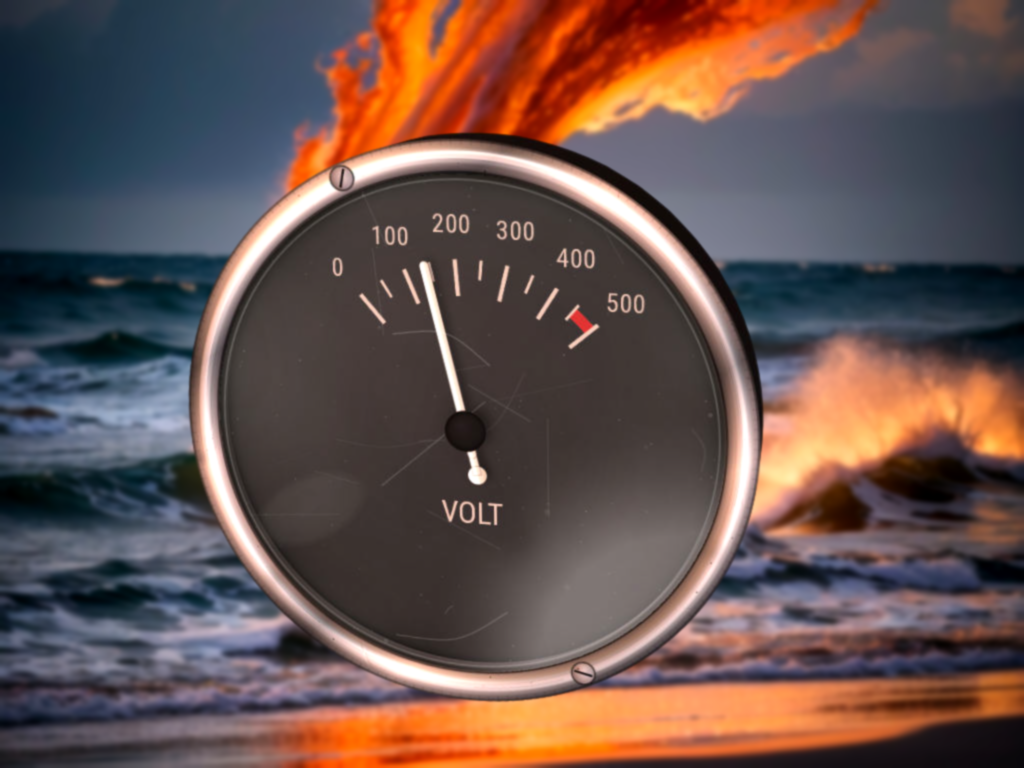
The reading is {"value": 150, "unit": "V"}
